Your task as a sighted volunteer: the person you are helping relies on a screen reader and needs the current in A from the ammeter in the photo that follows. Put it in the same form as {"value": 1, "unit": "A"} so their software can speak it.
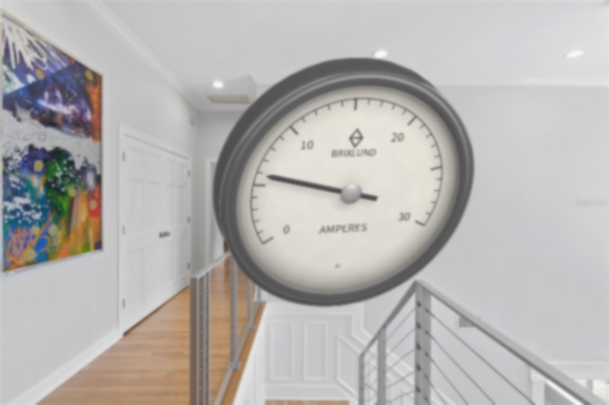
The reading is {"value": 6, "unit": "A"}
